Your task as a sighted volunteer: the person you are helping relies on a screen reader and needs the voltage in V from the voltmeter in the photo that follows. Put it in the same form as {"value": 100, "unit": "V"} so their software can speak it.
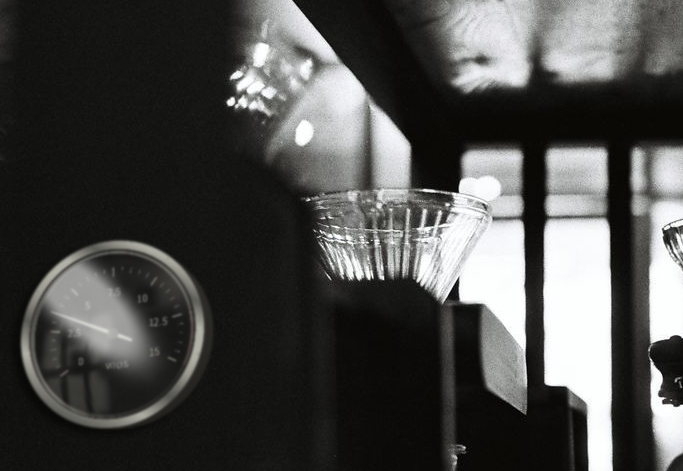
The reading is {"value": 3.5, "unit": "V"}
